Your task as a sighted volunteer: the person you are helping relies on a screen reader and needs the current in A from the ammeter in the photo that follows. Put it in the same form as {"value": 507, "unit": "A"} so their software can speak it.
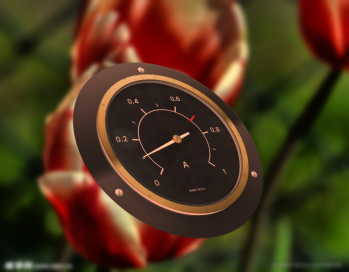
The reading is {"value": 0.1, "unit": "A"}
